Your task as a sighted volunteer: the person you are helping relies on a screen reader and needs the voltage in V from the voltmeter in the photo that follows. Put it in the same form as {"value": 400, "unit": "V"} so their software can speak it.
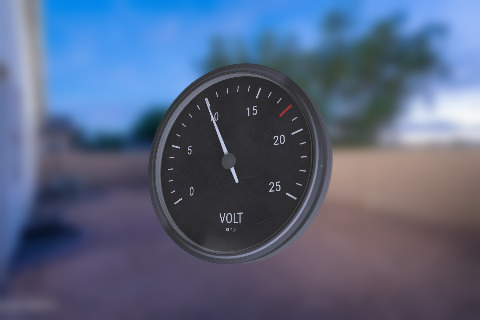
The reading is {"value": 10, "unit": "V"}
